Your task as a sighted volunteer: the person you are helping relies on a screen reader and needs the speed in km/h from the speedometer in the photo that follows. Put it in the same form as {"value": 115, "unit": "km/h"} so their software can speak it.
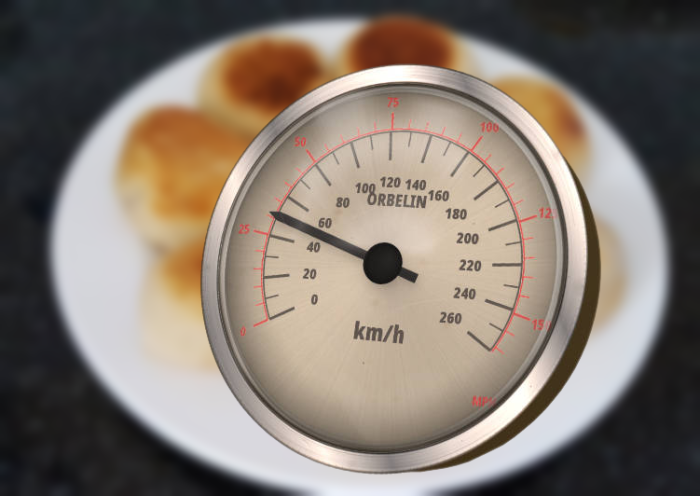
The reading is {"value": 50, "unit": "km/h"}
